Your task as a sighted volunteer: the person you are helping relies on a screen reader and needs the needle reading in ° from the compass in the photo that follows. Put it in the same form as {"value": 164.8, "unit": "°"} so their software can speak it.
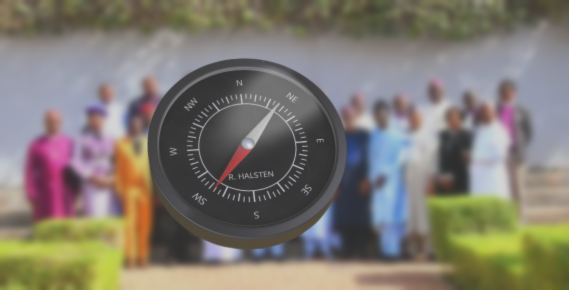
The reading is {"value": 220, "unit": "°"}
